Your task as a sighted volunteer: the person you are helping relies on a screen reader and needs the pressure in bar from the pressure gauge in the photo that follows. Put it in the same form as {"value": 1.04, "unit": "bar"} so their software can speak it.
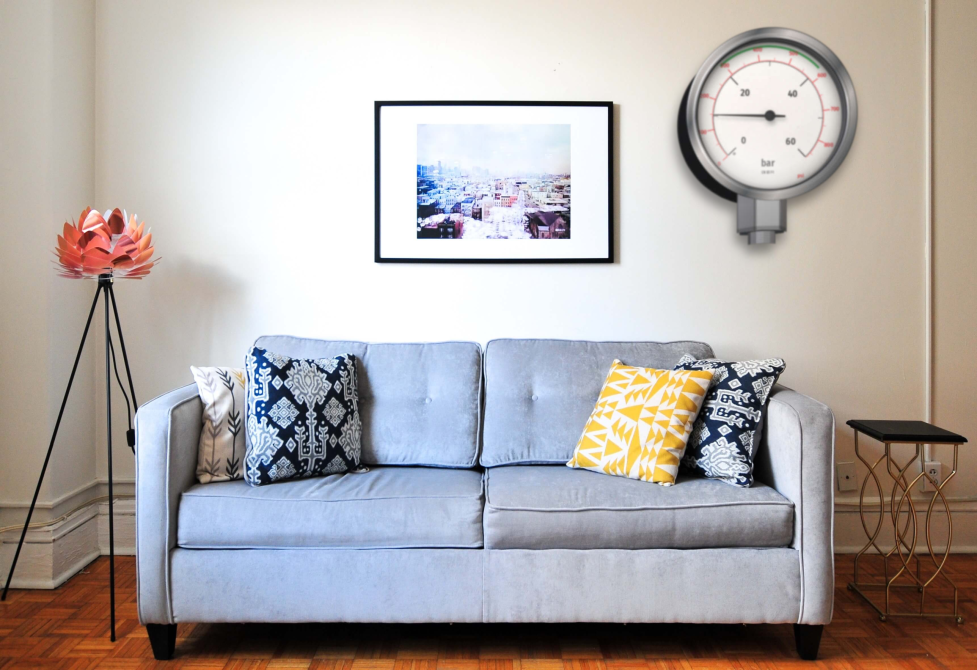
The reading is {"value": 10, "unit": "bar"}
